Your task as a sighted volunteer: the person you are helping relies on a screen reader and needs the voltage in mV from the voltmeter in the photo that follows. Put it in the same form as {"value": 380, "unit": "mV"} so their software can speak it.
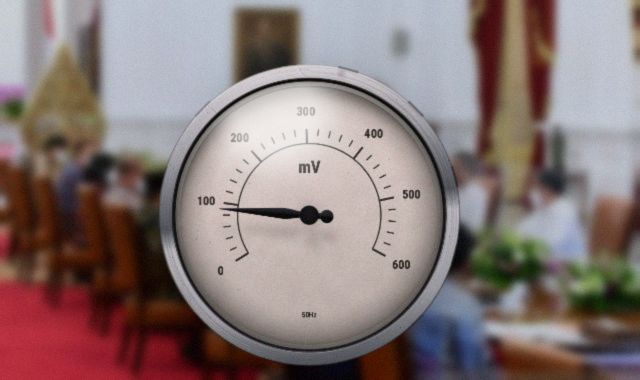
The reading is {"value": 90, "unit": "mV"}
